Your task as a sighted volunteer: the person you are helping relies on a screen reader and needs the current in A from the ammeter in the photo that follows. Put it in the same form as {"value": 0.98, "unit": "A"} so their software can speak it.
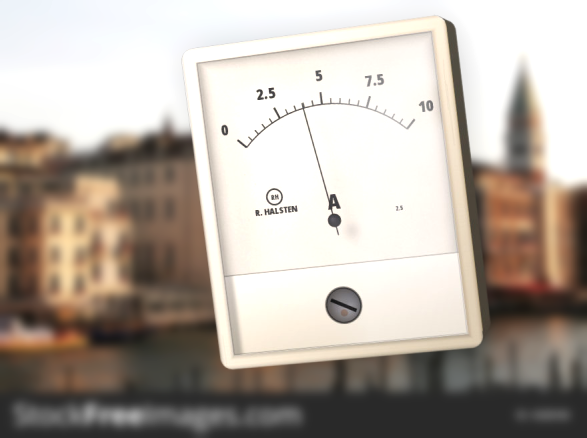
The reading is {"value": 4, "unit": "A"}
